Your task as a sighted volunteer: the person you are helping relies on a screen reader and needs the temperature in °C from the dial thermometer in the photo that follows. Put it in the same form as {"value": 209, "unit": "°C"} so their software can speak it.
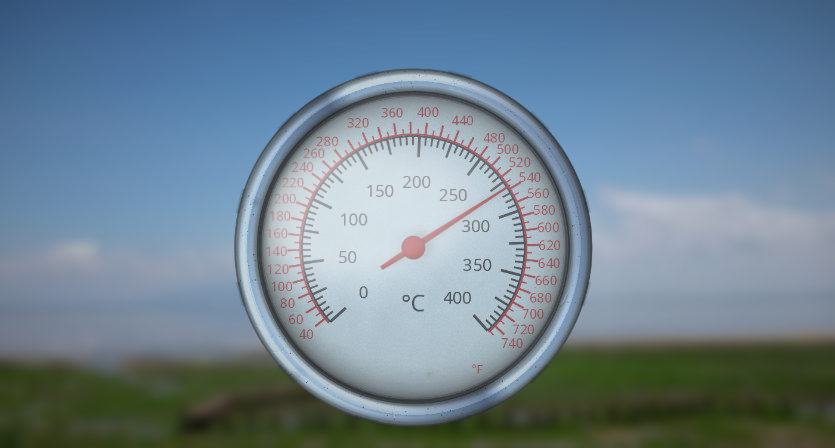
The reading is {"value": 280, "unit": "°C"}
